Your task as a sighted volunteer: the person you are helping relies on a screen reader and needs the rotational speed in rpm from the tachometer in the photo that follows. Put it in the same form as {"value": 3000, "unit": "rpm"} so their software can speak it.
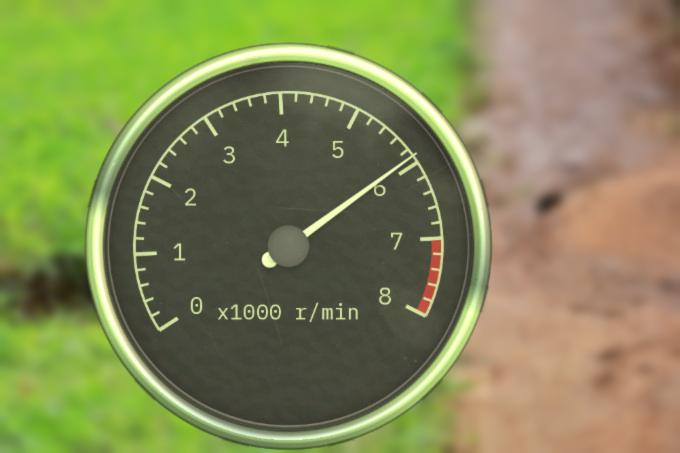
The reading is {"value": 5900, "unit": "rpm"}
